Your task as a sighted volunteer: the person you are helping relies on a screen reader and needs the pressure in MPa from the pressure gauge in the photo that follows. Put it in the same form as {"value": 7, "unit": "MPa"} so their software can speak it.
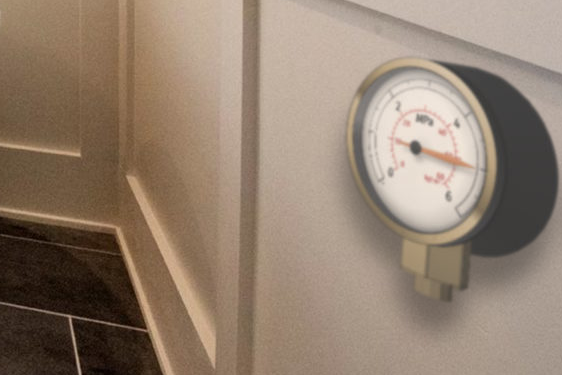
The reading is {"value": 5, "unit": "MPa"}
